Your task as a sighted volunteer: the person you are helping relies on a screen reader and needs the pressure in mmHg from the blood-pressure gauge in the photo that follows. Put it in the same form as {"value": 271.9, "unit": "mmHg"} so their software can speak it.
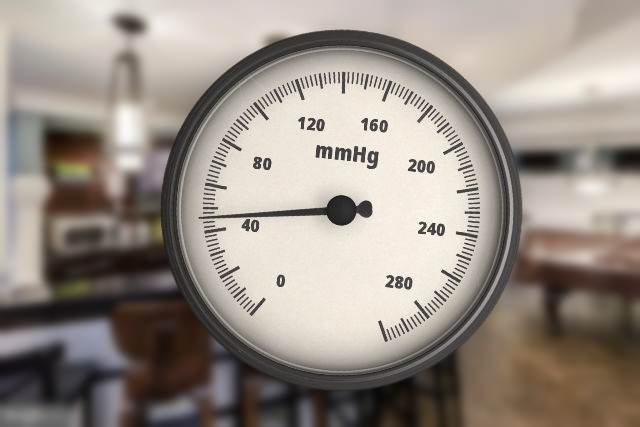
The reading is {"value": 46, "unit": "mmHg"}
